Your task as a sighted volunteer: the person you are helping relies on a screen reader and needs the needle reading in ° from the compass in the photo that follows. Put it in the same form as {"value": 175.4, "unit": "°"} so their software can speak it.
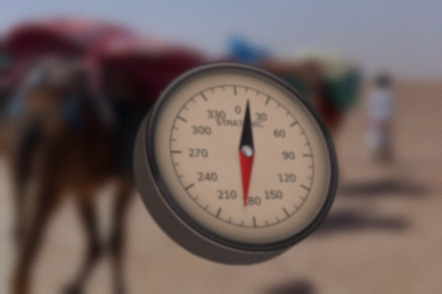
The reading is {"value": 190, "unit": "°"}
